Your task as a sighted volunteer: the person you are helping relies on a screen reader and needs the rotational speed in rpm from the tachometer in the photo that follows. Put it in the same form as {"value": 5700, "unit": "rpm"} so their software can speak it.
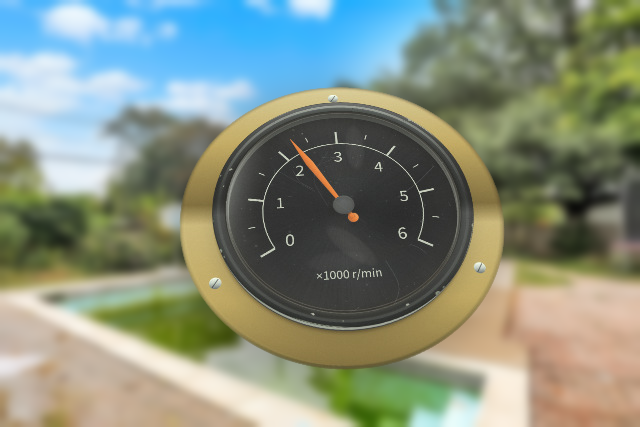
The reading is {"value": 2250, "unit": "rpm"}
